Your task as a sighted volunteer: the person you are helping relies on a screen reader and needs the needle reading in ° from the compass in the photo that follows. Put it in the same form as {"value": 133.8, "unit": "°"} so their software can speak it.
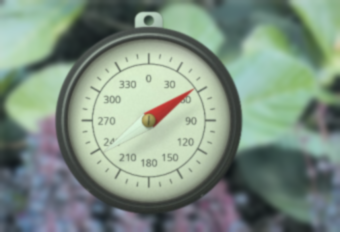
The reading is {"value": 55, "unit": "°"}
